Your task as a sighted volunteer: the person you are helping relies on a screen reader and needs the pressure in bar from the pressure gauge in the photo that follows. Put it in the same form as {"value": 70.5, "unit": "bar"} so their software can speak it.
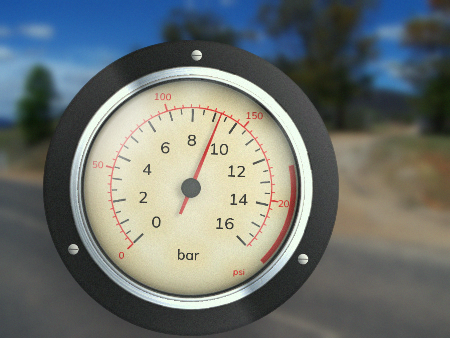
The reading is {"value": 9.25, "unit": "bar"}
